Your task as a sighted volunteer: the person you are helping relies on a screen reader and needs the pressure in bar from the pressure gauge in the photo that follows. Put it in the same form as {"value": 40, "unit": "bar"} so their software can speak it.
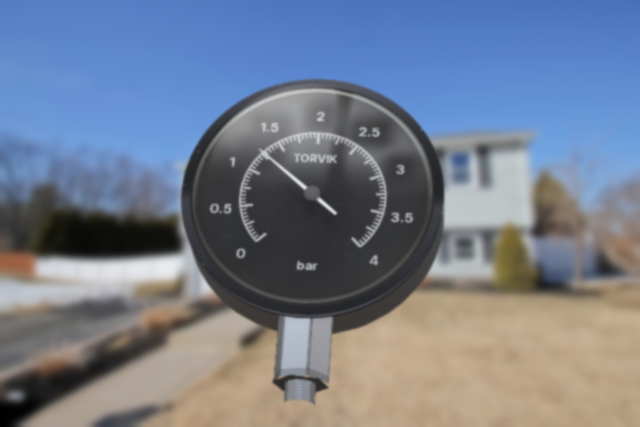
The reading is {"value": 1.25, "unit": "bar"}
